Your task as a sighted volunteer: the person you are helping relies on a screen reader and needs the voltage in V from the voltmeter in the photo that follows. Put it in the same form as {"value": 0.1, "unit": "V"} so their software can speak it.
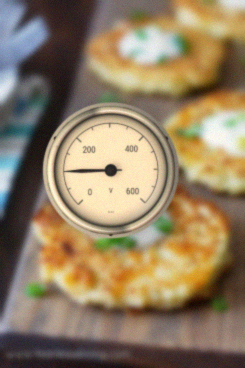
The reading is {"value": 100, "unit": "V"}
